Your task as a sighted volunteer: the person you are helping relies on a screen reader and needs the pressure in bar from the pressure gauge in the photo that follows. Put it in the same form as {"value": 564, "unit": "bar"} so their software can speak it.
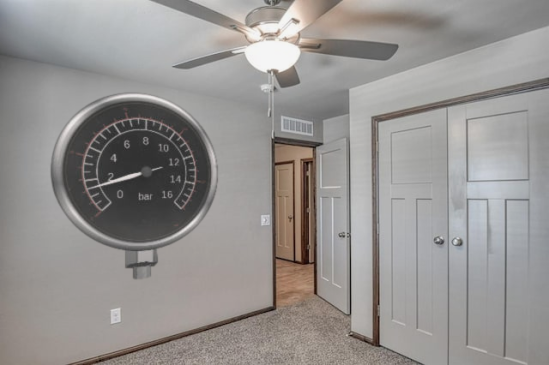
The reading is {"value": 1.5, "unit": "bar"}
